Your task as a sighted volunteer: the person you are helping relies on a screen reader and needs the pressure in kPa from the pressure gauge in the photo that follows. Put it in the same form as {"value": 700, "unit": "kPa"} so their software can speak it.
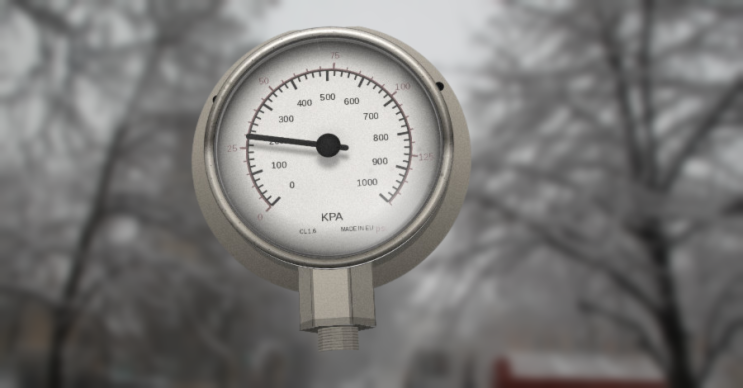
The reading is {"value": 200, "unit": "kPa"}
